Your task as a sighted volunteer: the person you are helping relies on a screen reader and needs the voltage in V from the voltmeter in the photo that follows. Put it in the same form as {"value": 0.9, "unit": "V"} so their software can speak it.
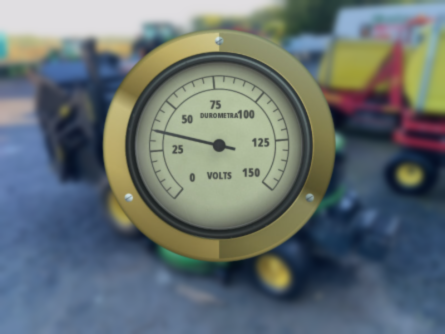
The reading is {"value": 35, "unit": "V"}
